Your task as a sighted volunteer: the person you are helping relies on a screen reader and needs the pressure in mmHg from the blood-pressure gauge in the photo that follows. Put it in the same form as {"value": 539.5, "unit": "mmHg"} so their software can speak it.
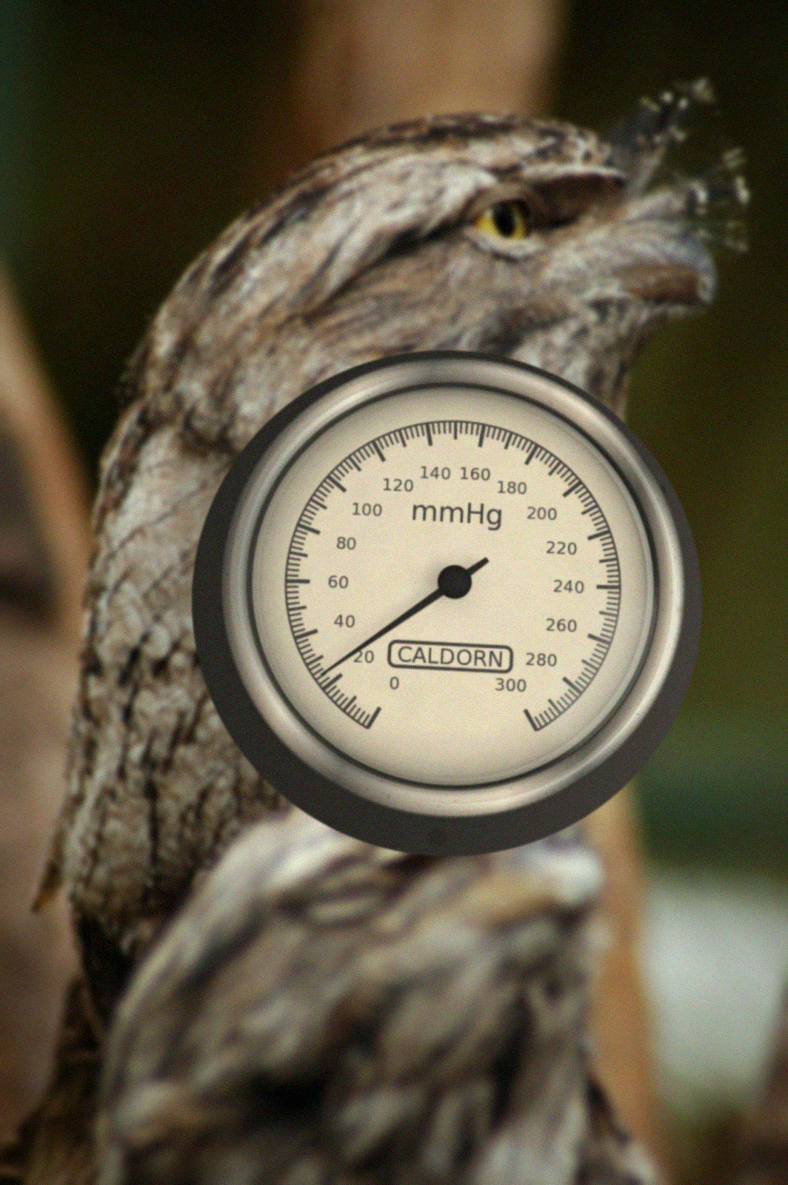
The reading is {"value": 24, "unit": "mmHg"}
